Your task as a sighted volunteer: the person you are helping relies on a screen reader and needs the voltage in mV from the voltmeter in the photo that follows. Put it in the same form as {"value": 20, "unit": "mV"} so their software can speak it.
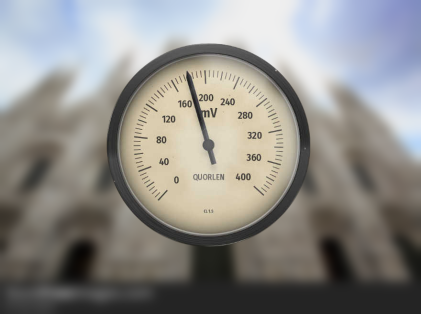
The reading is {"value": 180, "unit": "mV"}
